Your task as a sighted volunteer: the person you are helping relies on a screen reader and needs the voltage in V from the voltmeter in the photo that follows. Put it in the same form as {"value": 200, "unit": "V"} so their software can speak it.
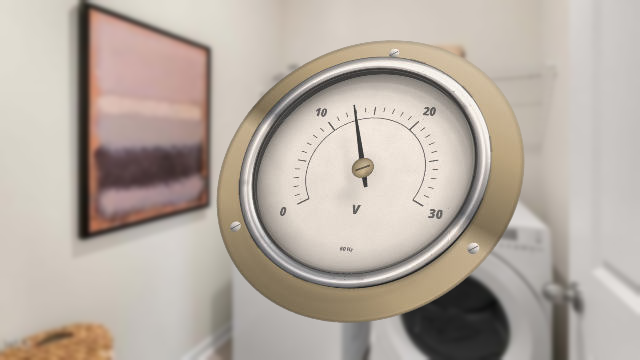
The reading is {"value": 13, "unit": "V"}
